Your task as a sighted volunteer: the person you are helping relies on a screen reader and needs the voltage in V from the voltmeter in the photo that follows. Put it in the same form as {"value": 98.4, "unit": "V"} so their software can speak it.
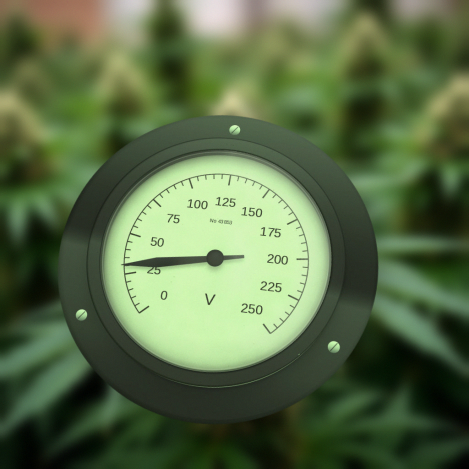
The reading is {"value": 30, "unit": "V"}
